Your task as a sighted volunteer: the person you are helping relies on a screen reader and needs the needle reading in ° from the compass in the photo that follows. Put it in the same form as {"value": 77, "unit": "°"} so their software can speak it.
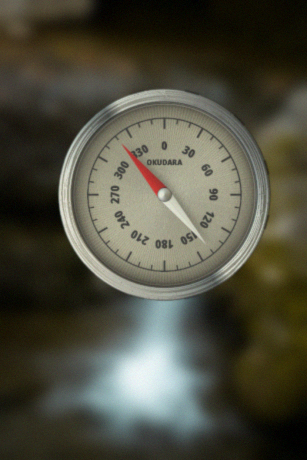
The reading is {"value": 320, "unit": "°"}
